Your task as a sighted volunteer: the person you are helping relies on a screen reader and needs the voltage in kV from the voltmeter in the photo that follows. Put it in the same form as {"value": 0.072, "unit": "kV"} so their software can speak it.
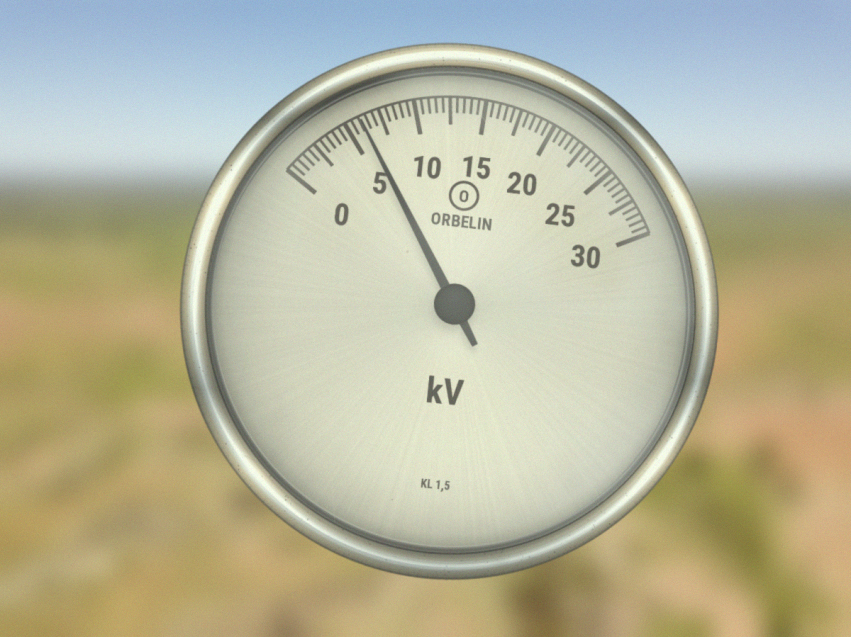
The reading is {"value": 6, "unit": "kV"}
